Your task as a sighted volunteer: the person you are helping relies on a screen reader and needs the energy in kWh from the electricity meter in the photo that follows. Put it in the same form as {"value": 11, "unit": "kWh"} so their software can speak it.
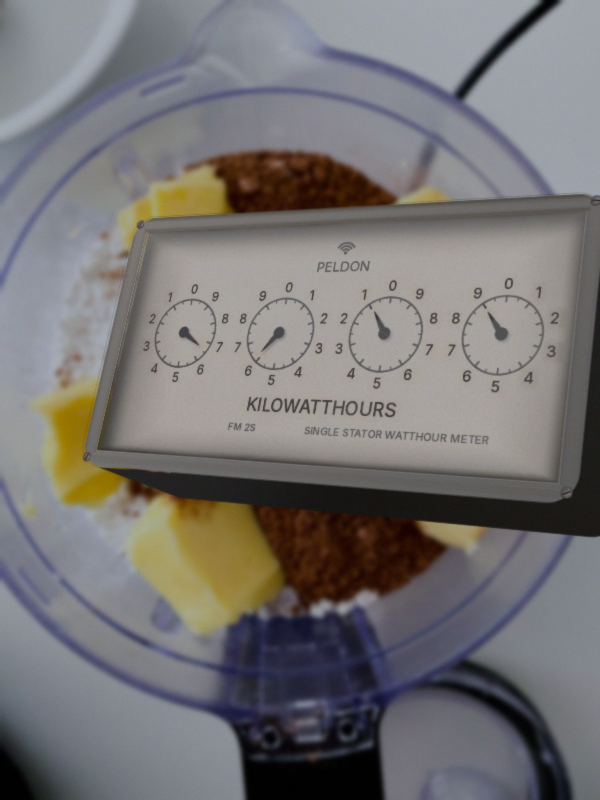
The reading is {"value": 6609, "unit": "kWh"}
